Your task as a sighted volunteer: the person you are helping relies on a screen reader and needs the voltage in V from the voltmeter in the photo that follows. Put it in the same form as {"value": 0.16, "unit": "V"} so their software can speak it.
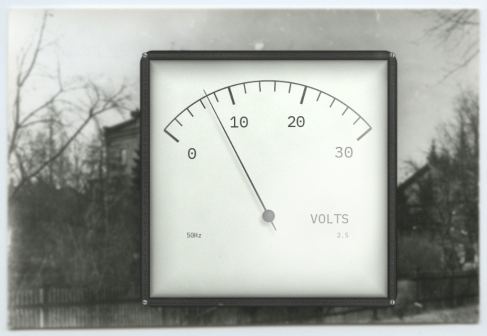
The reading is {"value": 7, "unit": "V"}
